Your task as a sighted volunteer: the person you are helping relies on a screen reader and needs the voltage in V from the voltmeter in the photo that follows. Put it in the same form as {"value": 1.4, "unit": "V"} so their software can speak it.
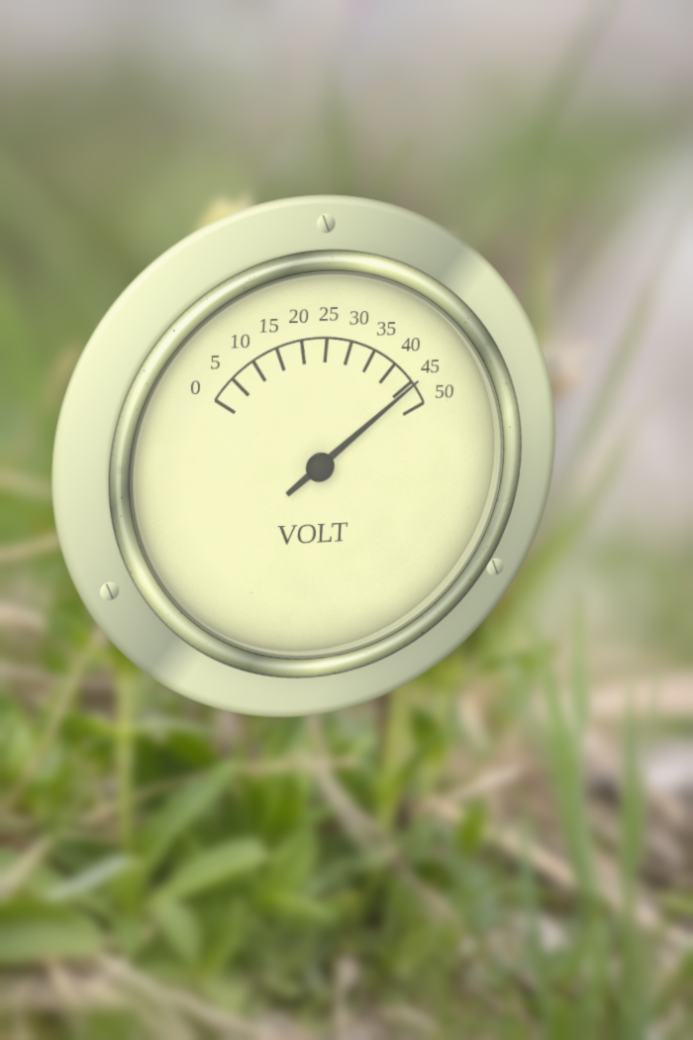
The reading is {"value": 45, "unit": "V"}
